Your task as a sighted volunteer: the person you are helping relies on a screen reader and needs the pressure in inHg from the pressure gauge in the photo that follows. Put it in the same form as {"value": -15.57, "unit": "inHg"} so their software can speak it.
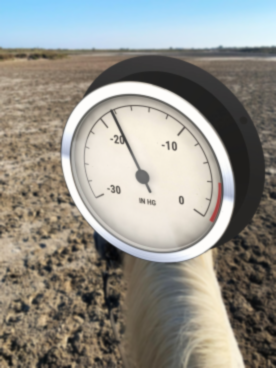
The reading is {"value": -18, "unit": "inHg"}
